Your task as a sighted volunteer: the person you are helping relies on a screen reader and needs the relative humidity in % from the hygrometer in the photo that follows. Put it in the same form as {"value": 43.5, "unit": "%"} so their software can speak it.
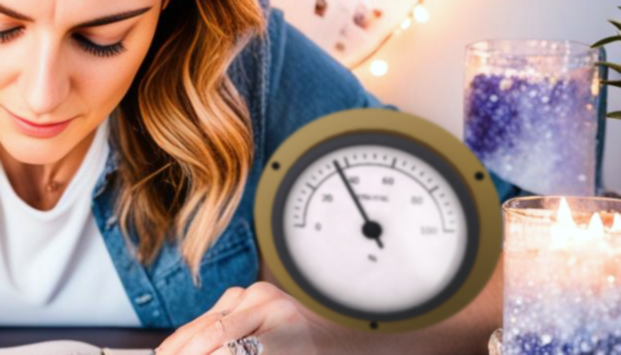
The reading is {"value": 36, "unit": "%"}
